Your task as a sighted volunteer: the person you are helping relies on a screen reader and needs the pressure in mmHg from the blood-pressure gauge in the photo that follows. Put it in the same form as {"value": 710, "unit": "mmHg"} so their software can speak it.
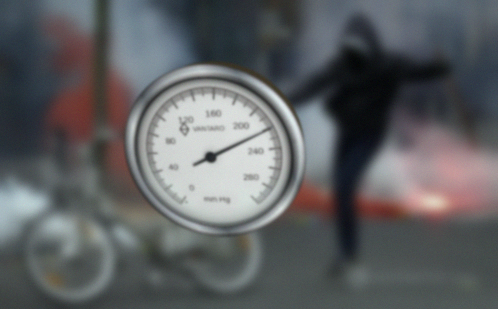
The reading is {"value": 220, "unit": "mmHg"}
